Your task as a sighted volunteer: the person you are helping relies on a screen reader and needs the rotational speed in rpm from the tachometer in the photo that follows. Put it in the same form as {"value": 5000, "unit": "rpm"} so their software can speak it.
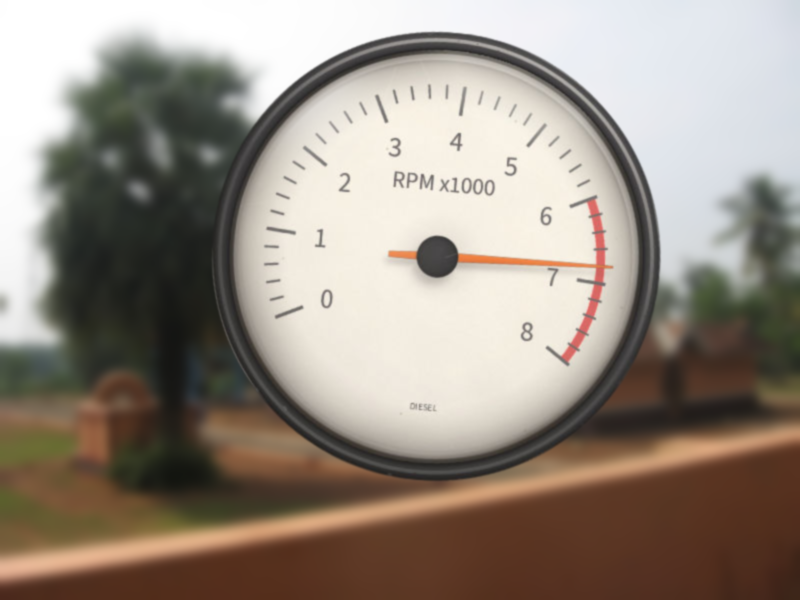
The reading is {"value": 6800, "unit": "rpm"}
